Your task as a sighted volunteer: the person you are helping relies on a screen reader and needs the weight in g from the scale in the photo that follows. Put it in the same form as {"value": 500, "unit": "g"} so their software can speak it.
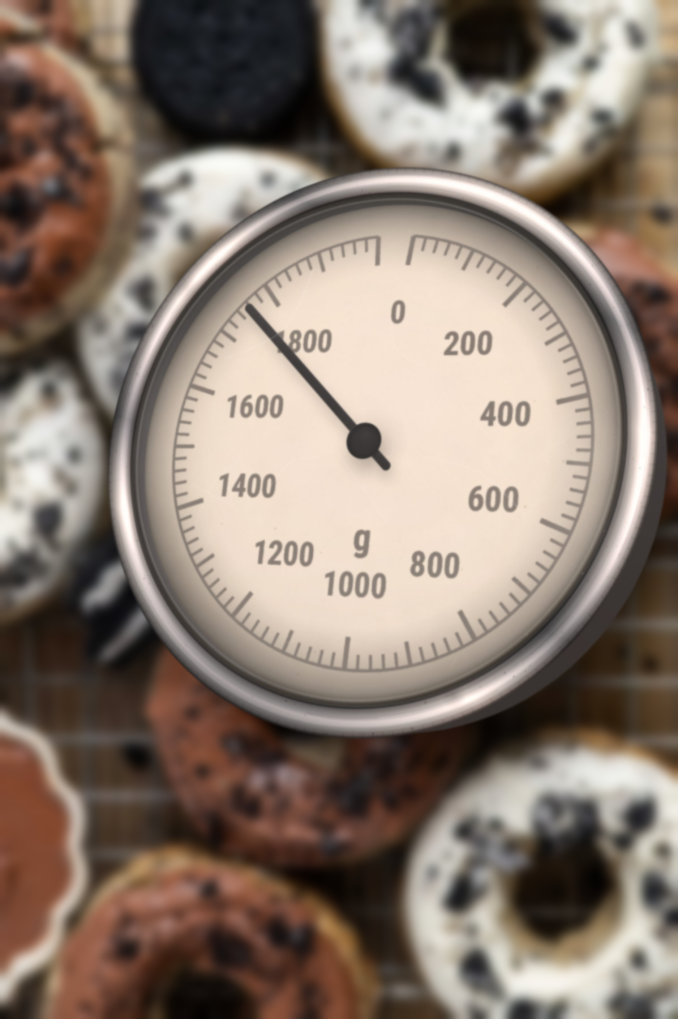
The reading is {"value": 1760, "unit": "g"}
